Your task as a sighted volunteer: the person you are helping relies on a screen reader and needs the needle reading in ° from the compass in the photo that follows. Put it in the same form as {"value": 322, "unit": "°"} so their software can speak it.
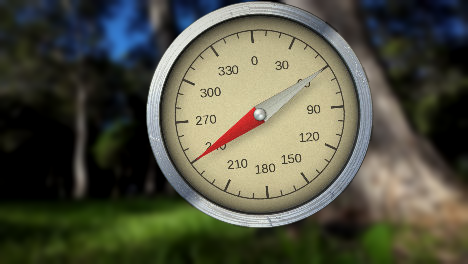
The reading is {"value": 240, "unit": "°"}
